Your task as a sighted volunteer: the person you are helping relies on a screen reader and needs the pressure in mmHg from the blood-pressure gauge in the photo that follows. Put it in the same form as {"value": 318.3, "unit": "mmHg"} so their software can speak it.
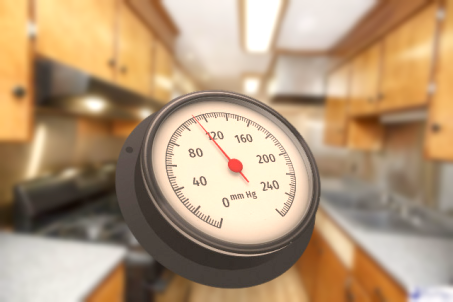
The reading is {"value": 110, "unit": "mmHg"}
